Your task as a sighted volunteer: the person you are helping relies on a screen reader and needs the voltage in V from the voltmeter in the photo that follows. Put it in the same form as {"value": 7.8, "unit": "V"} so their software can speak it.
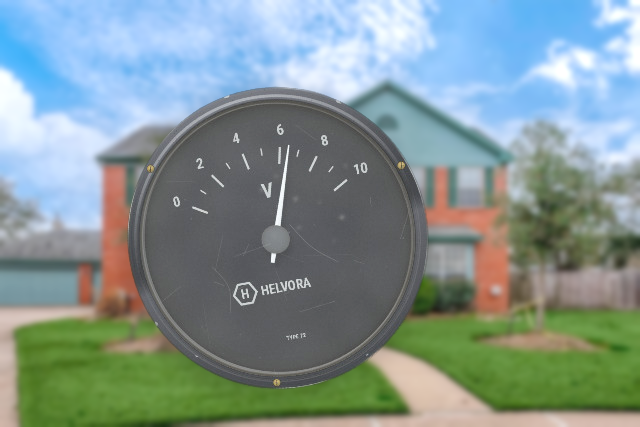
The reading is {"value": 6.5, "unit": "V"}
